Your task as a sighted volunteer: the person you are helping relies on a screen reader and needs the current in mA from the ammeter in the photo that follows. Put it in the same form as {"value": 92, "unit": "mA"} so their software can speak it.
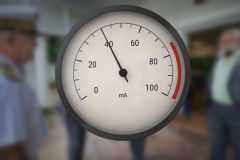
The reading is {"value": 40, "unit": "mA"}
